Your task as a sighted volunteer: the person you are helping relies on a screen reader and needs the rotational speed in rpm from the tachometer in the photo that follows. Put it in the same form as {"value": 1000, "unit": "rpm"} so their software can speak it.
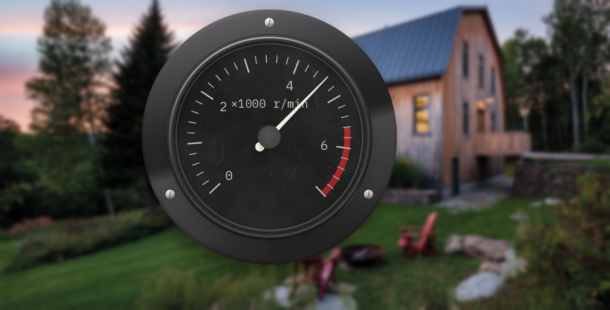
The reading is {"value": 4600, "unit": "rpm"}
